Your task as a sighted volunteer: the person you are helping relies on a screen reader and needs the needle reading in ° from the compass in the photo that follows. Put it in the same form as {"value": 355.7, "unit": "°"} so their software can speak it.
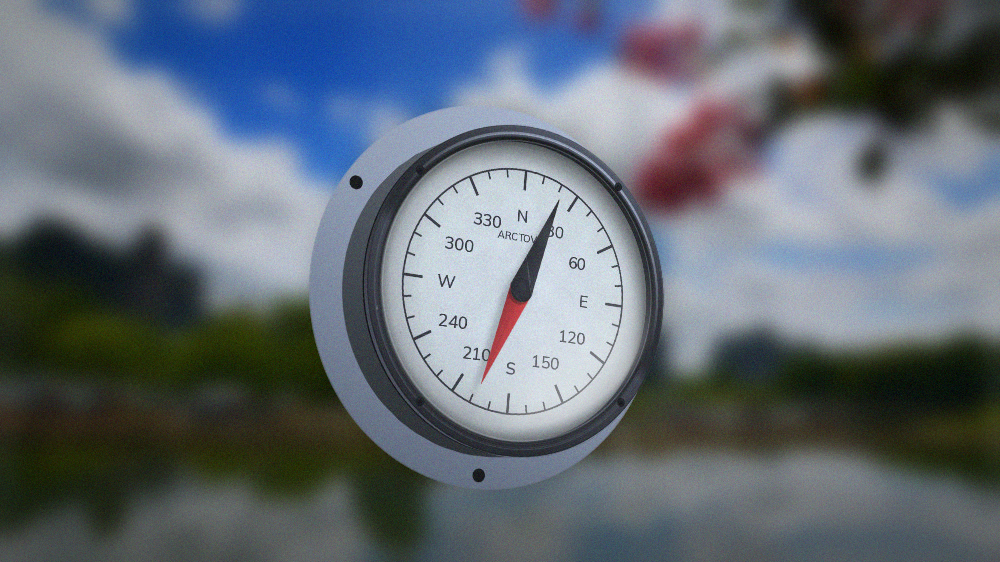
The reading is {"value": 200, "unit": "°"}
